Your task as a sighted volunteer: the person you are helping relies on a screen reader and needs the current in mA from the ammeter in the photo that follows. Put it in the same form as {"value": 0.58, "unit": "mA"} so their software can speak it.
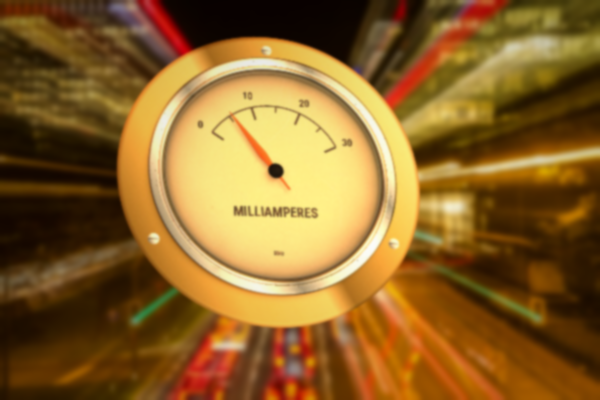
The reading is {"value": 5, "unit": "mA"}
